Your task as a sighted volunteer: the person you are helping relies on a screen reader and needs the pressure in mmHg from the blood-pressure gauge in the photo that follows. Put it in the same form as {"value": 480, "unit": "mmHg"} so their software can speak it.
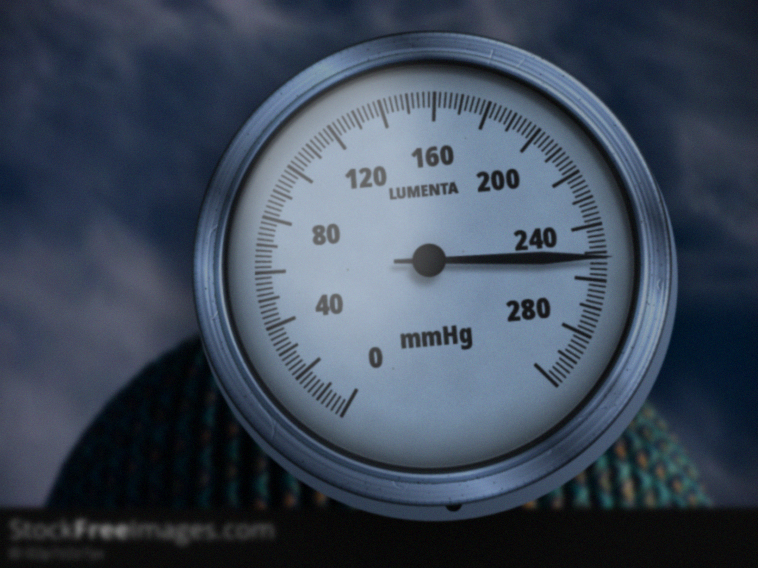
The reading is {"value": 252, "unit": "mmHg"}
